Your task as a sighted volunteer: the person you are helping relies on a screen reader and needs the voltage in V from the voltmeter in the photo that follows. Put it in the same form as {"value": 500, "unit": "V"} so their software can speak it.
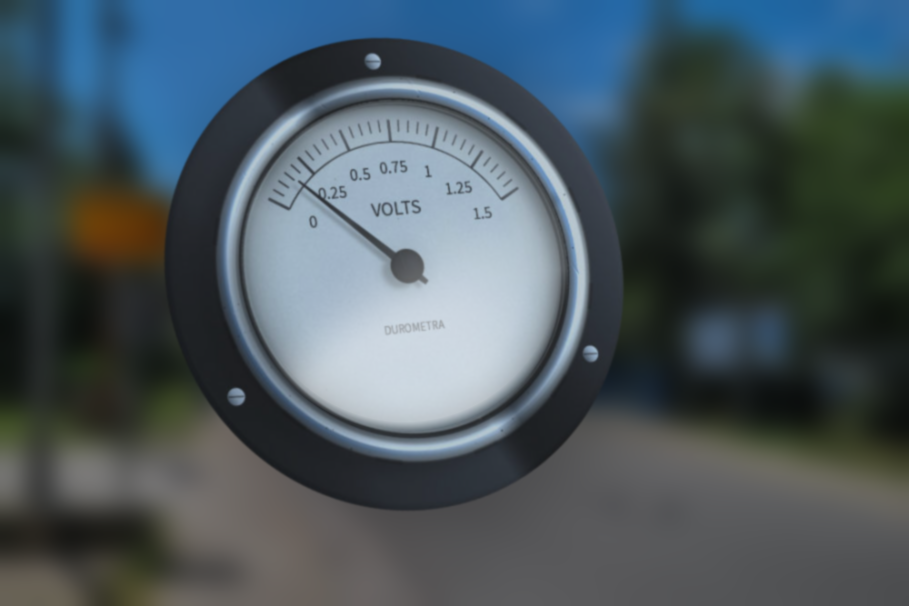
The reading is {"value": 0.15, "unit": "V"}
